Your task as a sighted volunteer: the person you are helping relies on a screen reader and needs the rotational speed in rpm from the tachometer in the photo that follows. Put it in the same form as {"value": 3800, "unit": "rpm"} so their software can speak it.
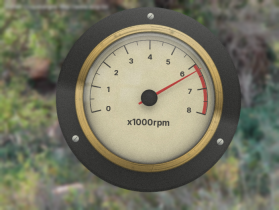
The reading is {"value": 6250, "unit": "rpm"}
